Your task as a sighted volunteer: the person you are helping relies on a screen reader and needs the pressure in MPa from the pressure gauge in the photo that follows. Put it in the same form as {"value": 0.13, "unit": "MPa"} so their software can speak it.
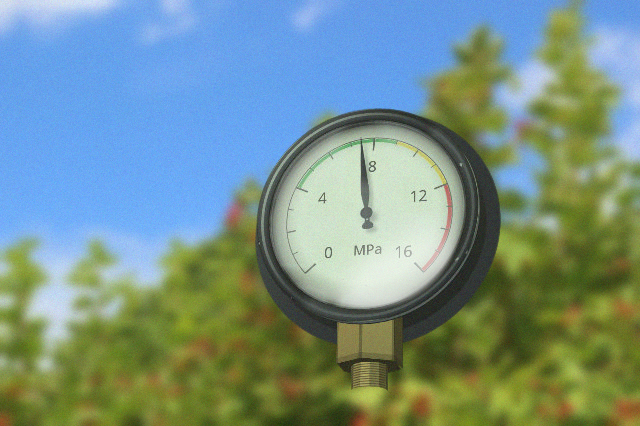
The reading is {"value": 7.5, "unit": "MPa"}
